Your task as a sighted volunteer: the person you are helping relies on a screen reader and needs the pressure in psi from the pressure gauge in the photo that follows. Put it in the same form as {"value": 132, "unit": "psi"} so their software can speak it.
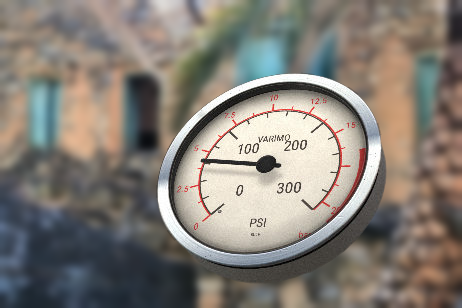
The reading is {"value": 60, "unit": "psi"}
